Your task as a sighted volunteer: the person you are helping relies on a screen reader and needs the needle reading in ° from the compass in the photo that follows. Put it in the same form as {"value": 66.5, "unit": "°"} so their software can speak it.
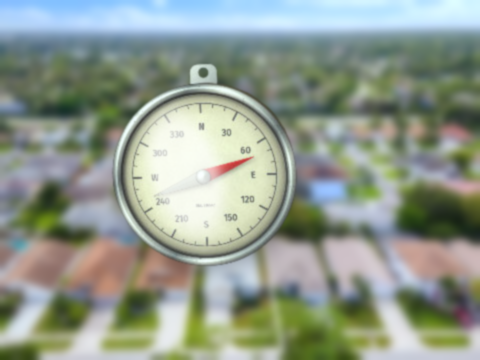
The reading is {"value": 70, "unit": "°"}
